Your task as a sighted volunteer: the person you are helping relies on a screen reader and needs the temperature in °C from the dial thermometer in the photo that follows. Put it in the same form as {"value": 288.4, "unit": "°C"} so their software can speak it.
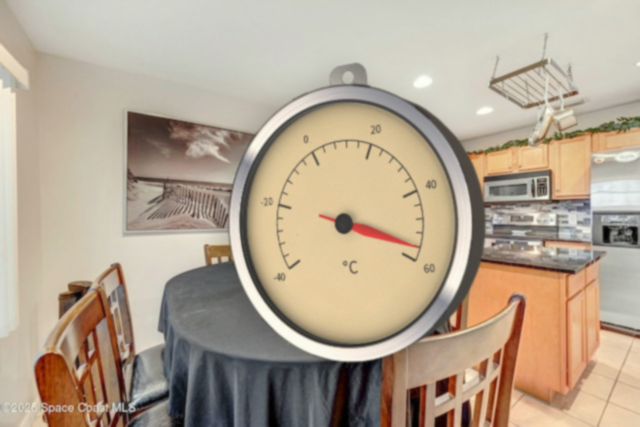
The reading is {"value": 56, "unit": "°C"}
